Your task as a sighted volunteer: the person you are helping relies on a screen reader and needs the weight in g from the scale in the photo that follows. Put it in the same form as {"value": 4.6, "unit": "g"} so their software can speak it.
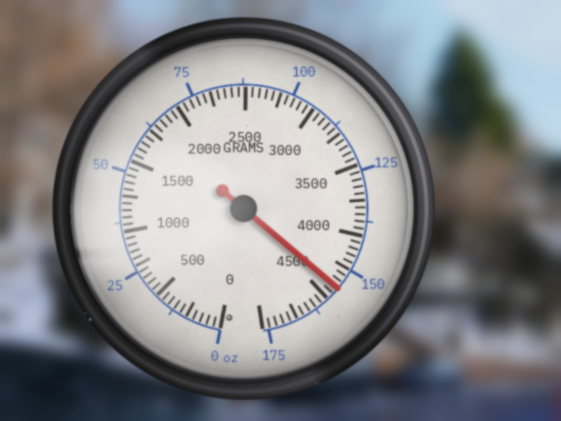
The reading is {"value": 4400, "unit": "g"}
